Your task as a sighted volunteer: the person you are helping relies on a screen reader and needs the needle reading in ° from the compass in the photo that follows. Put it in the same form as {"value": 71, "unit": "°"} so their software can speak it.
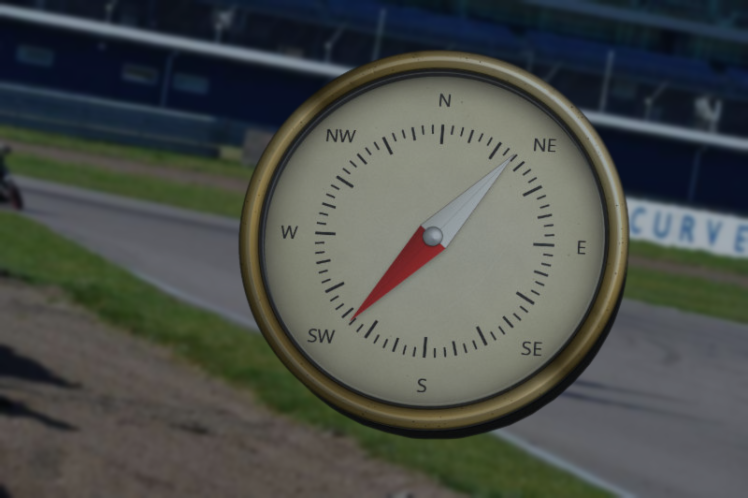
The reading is {"value": 220, "unit": "°"}
